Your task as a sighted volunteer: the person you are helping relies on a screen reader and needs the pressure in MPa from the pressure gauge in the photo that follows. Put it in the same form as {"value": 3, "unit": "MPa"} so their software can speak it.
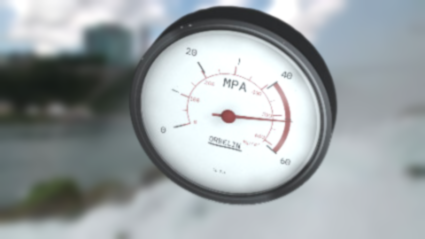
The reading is {"value": 50, "unit": "MPa"}
